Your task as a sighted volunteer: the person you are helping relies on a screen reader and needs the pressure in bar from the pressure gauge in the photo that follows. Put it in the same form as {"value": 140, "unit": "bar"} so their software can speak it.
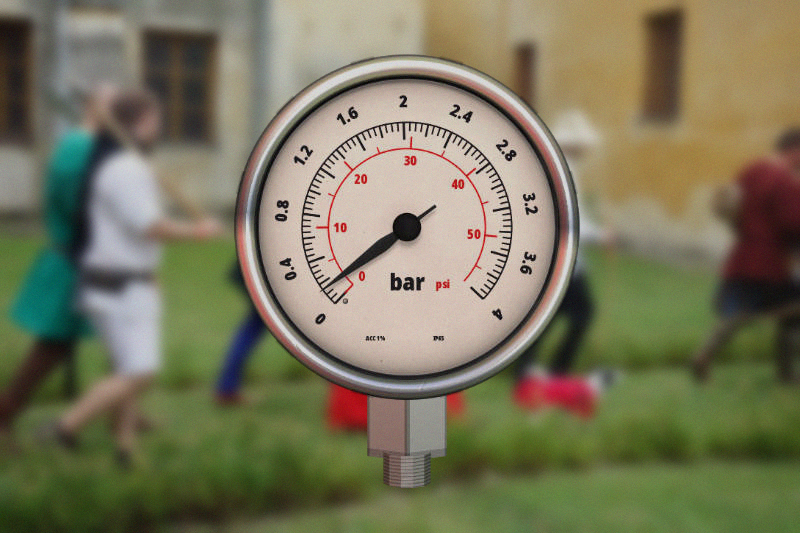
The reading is {"value": 0.15, "unit": "bar"}
